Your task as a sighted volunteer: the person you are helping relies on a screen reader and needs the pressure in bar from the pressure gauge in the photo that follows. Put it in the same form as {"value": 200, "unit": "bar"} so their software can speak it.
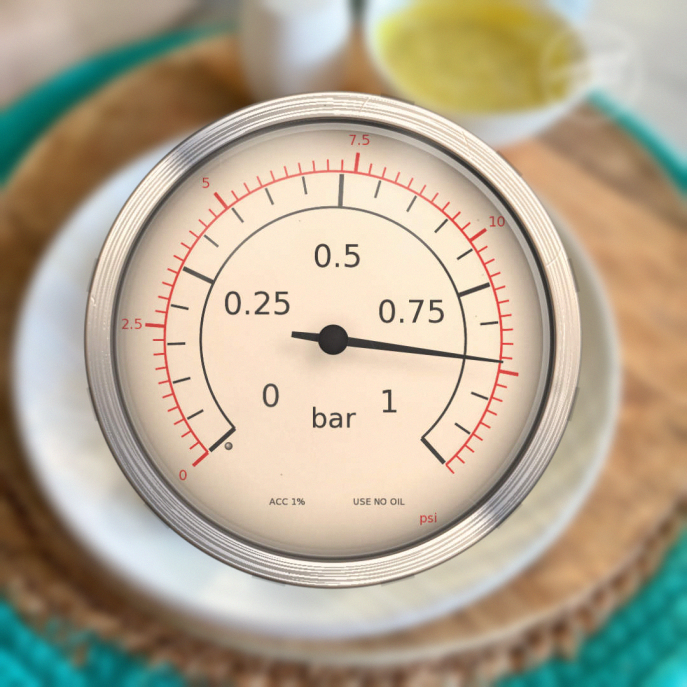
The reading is {"value": 0.85, "unit": "bar"}
